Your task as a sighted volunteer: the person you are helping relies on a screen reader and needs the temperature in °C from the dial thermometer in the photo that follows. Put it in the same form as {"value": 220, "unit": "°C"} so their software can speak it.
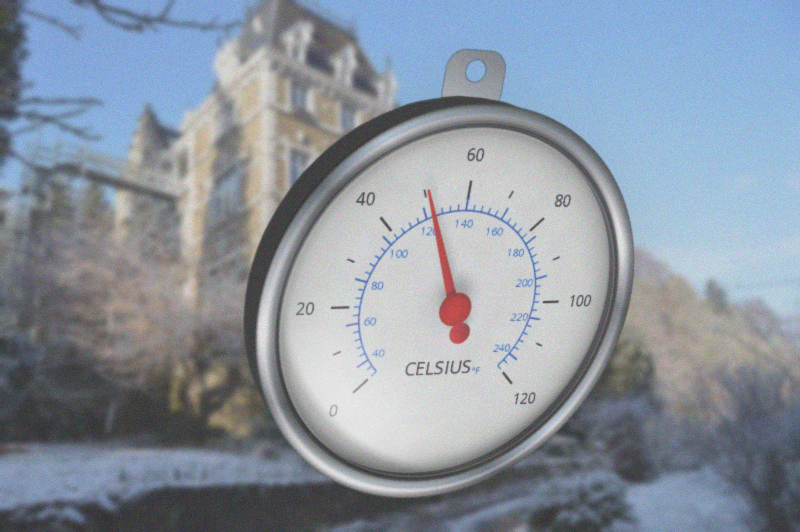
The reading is {"value": 50, "unit": "°C"}
